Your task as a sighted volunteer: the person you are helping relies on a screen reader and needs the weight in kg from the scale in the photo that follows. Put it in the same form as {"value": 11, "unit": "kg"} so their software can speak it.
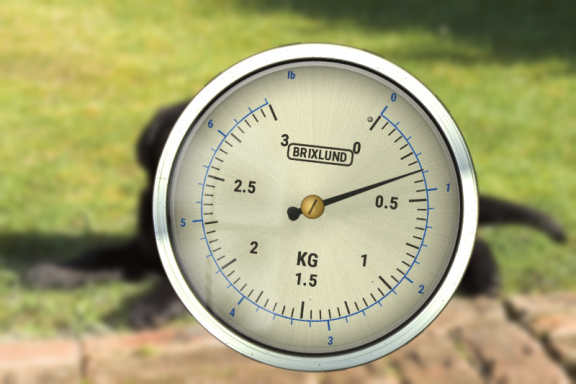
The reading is {"value": 0.35, "unit": "kg"}
